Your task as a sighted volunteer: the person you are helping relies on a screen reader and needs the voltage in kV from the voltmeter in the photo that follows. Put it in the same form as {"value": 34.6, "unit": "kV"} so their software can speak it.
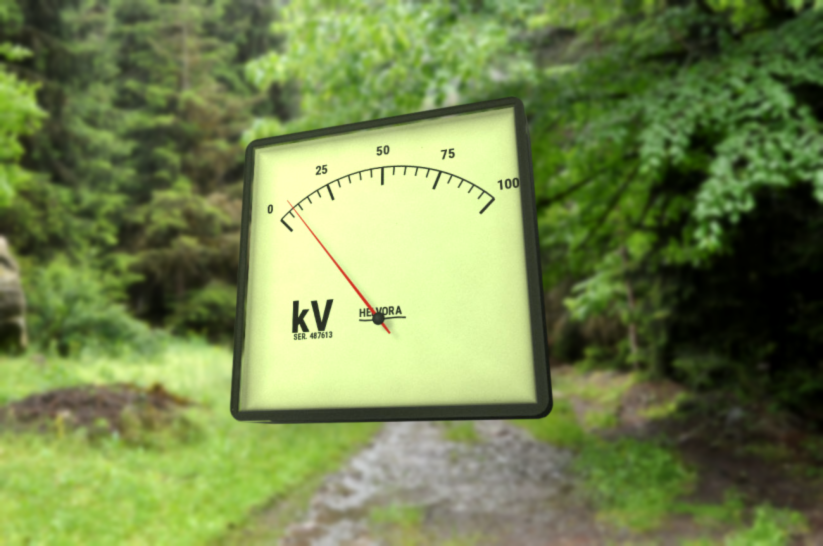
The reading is {"value": 7.5, "unit": "kV"}
